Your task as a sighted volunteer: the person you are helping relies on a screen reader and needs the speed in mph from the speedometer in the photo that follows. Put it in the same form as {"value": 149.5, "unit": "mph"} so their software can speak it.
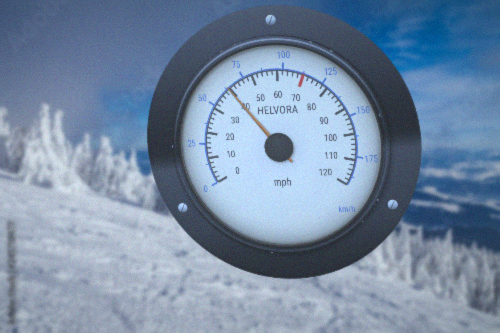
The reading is {"value": 40, "unit": "mph"}
